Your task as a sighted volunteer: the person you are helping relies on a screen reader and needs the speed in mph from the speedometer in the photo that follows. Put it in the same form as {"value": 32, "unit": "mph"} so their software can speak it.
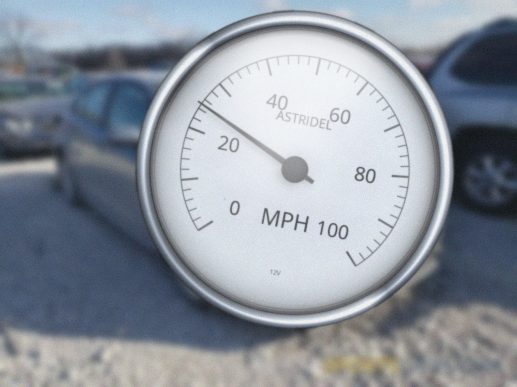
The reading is {"value": 25, "unit": "mph"}
